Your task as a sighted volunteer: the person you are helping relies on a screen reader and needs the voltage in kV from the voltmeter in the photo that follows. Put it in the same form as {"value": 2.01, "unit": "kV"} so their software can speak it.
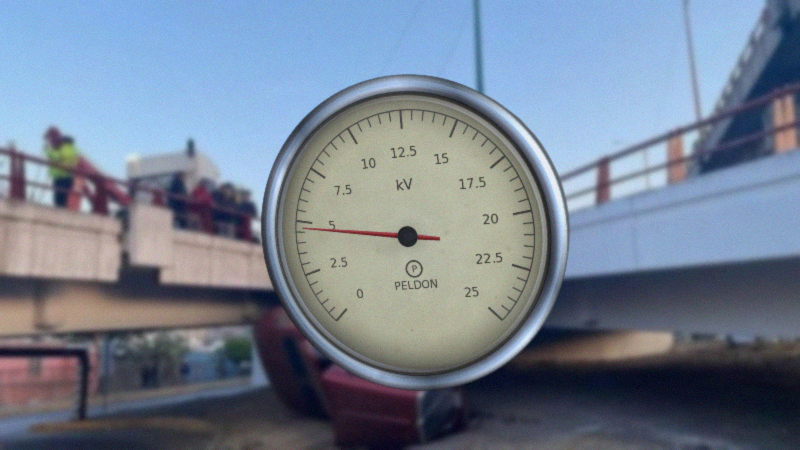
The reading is {"value": 4.75, "unit": "kV"}
